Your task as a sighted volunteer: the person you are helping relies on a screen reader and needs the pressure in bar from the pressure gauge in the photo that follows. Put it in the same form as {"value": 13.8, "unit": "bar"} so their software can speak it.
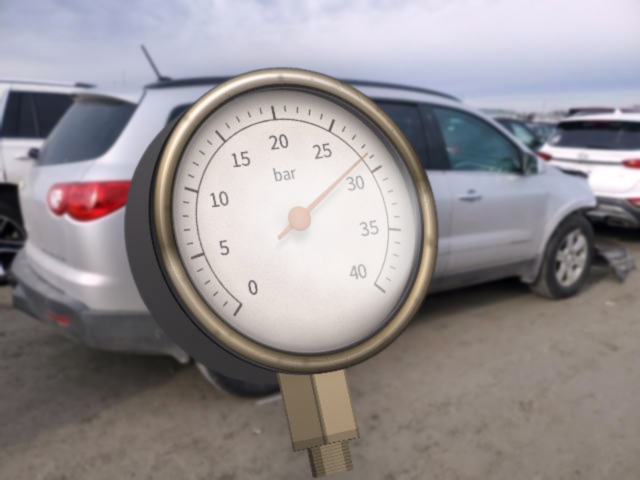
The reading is {"value": 28.5, "unit": "bar"}
